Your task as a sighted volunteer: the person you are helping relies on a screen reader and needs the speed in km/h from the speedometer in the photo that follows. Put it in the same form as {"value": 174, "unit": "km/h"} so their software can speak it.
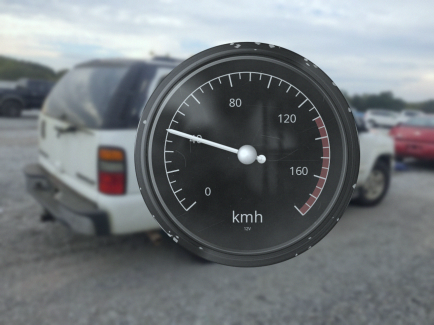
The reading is {"value": 40, "unit": "km/h"}
